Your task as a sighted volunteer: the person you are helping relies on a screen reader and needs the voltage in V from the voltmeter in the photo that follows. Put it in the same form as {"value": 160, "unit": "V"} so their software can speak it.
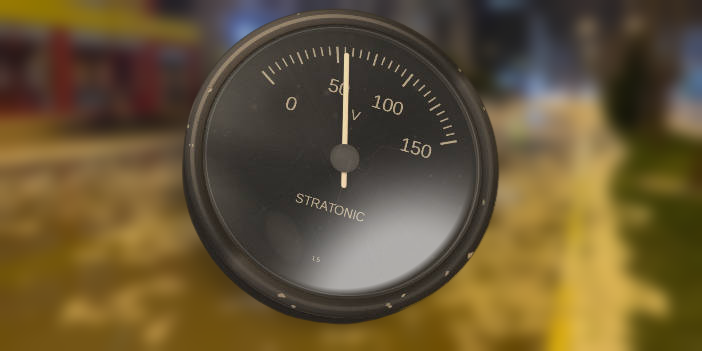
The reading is {"value": 55, "unit": "V"}
